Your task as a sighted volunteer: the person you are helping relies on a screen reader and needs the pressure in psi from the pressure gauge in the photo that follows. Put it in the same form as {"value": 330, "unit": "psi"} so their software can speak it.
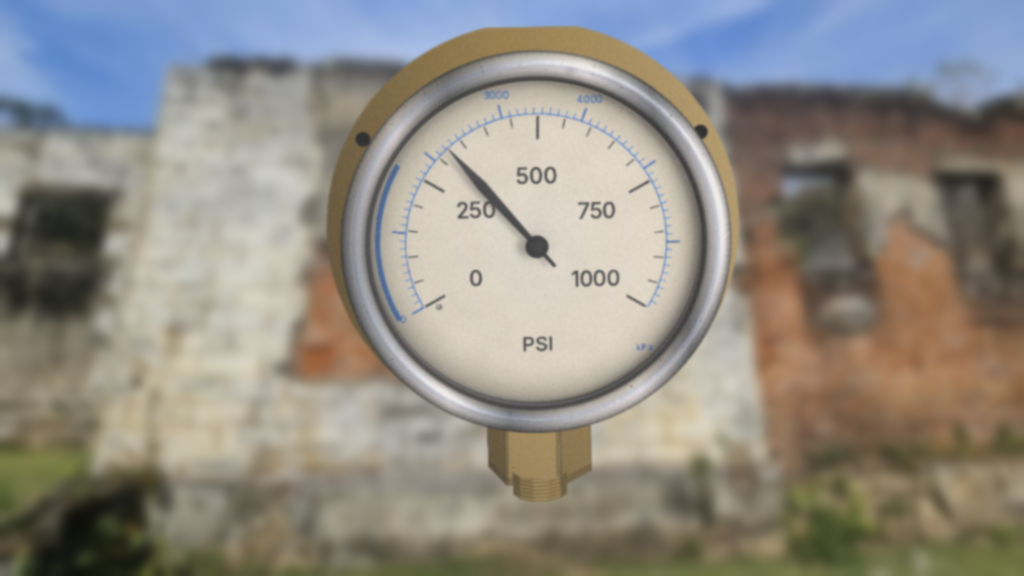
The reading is {"value": 325, "unit": "psi"}
